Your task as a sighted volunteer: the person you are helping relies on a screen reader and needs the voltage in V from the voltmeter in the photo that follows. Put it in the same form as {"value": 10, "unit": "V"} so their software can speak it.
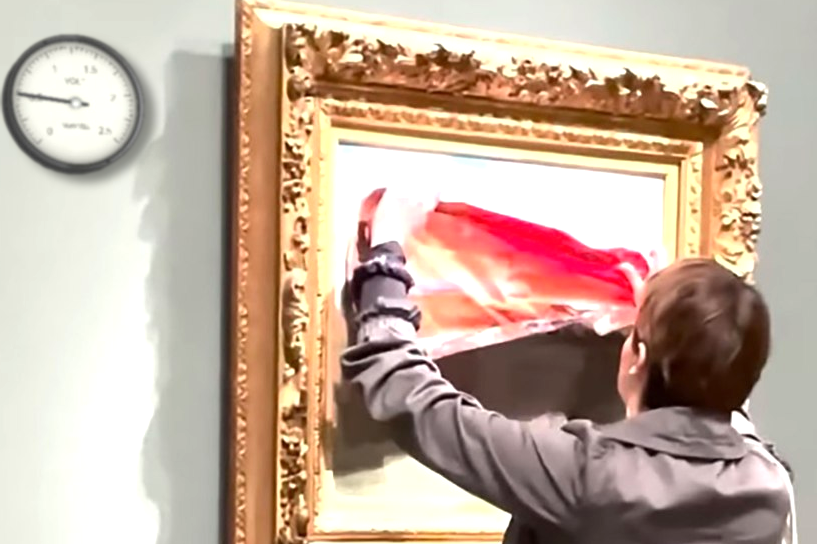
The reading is {"value": 0.5, "unit": "V"}
